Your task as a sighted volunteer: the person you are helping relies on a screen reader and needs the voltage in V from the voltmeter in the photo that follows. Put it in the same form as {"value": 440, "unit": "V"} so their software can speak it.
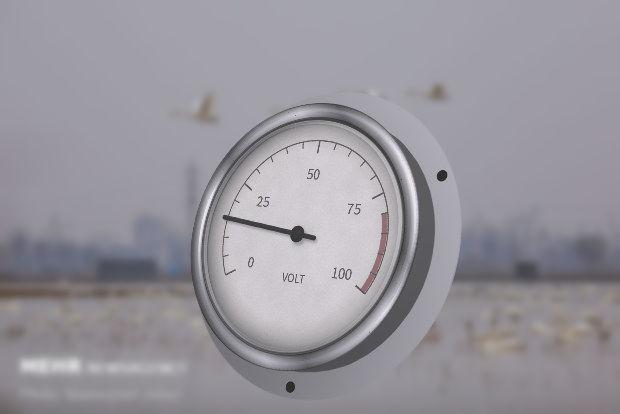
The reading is {"value": 15, "unit": "V"}
